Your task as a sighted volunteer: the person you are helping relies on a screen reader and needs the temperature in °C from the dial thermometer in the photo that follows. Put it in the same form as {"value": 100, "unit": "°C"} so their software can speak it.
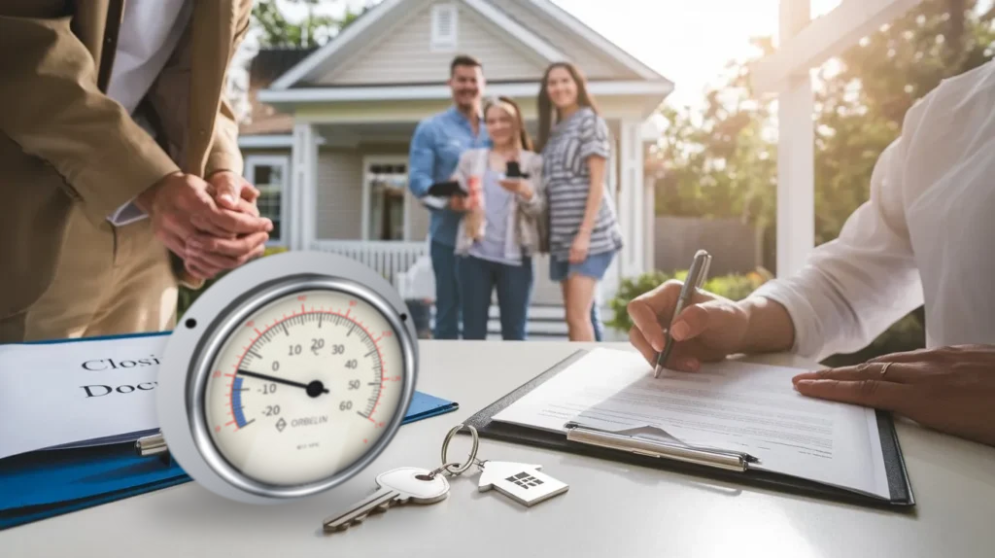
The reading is {"value": -5, "unit": "°C"}
